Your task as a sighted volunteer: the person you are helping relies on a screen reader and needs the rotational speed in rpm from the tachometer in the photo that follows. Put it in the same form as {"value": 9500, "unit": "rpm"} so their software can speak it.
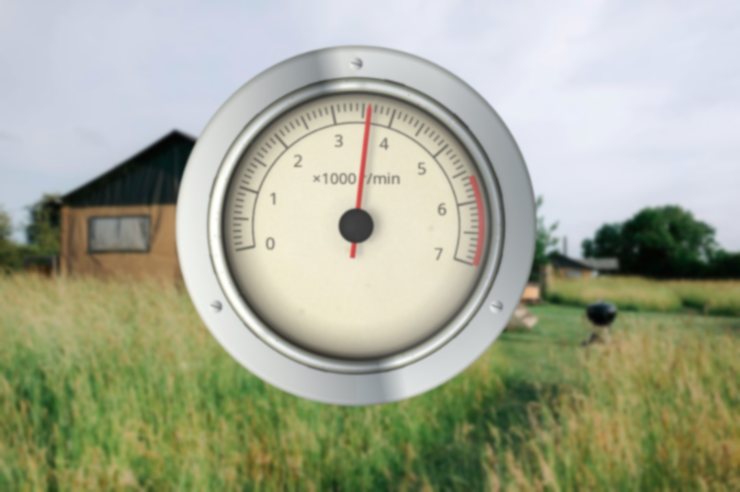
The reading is {"value": 3600, "unit": "rpm"}
